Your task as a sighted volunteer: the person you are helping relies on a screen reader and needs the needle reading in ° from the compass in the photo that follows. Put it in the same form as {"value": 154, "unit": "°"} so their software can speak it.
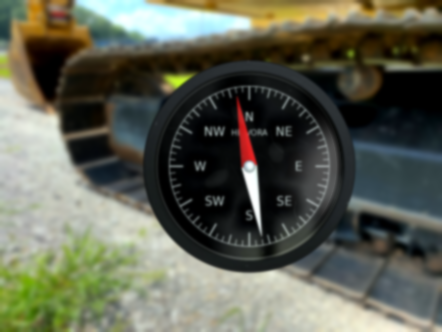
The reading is {"value": 350, "unit": "°"}
